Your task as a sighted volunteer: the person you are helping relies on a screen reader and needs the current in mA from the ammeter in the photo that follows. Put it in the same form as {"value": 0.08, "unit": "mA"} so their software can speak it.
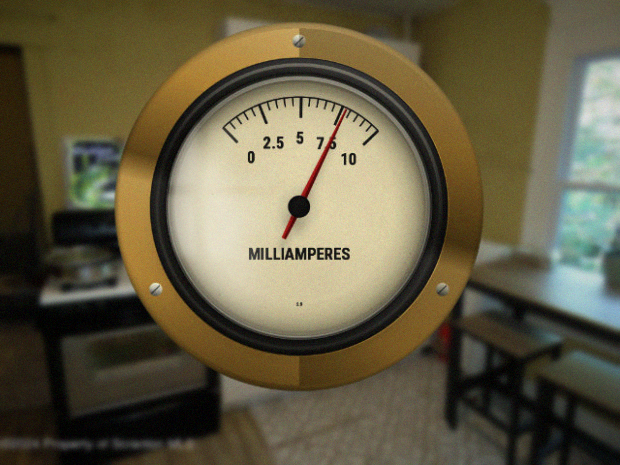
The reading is {"value": 7.75, "unit": "mA"}
